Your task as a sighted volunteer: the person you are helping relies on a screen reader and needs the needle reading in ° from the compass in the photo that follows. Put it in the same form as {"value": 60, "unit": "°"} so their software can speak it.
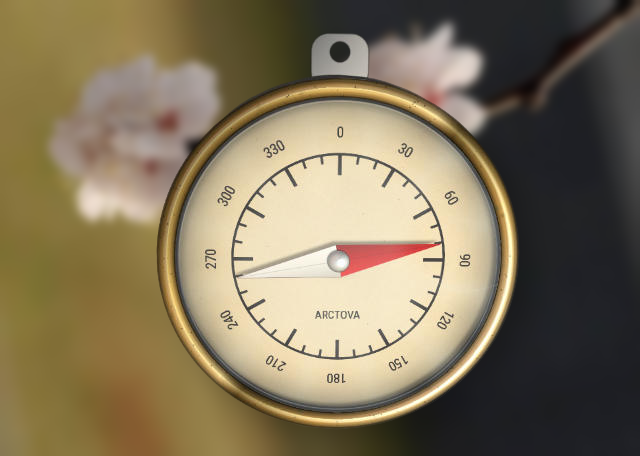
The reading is {"value": 80, "unit": "°"}
